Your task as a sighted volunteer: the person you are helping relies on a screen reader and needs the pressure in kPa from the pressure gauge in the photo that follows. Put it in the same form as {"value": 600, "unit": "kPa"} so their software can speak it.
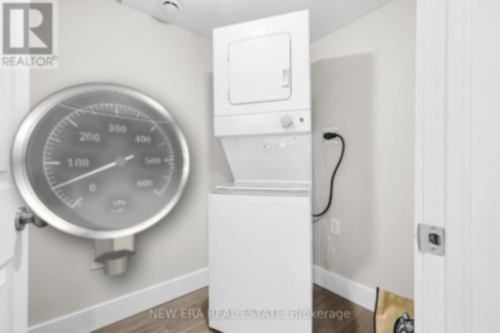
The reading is {"value": 50, "unit": "kPa"}
